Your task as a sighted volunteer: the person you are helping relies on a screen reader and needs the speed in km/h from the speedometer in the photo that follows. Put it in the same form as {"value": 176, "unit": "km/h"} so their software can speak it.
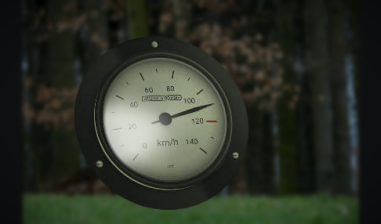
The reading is {"value": 110, "unit": "km/h"}
